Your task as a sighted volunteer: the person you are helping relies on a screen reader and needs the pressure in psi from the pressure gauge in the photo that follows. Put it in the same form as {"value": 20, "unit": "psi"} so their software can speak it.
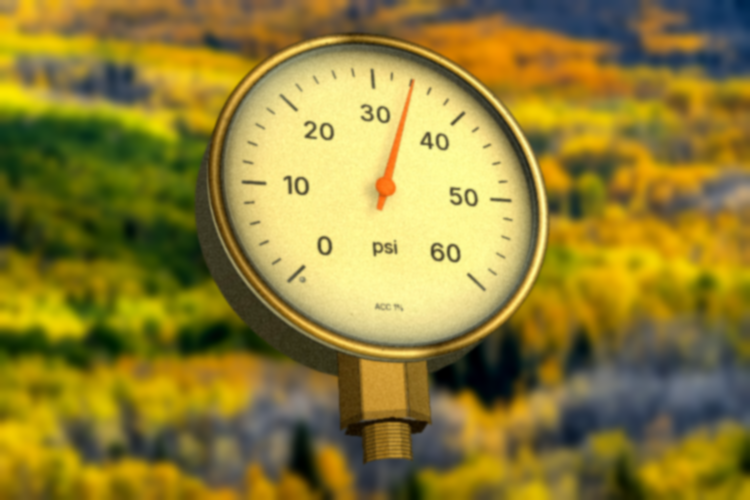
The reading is {"value": 34, "unit": "psi"}
